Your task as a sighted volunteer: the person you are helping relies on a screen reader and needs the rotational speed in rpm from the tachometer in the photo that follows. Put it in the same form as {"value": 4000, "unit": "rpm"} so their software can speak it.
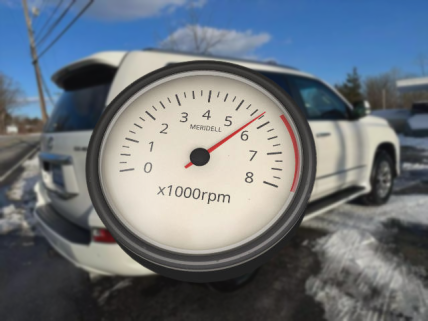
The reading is {"value": 5750, "unit": "rpm"}
